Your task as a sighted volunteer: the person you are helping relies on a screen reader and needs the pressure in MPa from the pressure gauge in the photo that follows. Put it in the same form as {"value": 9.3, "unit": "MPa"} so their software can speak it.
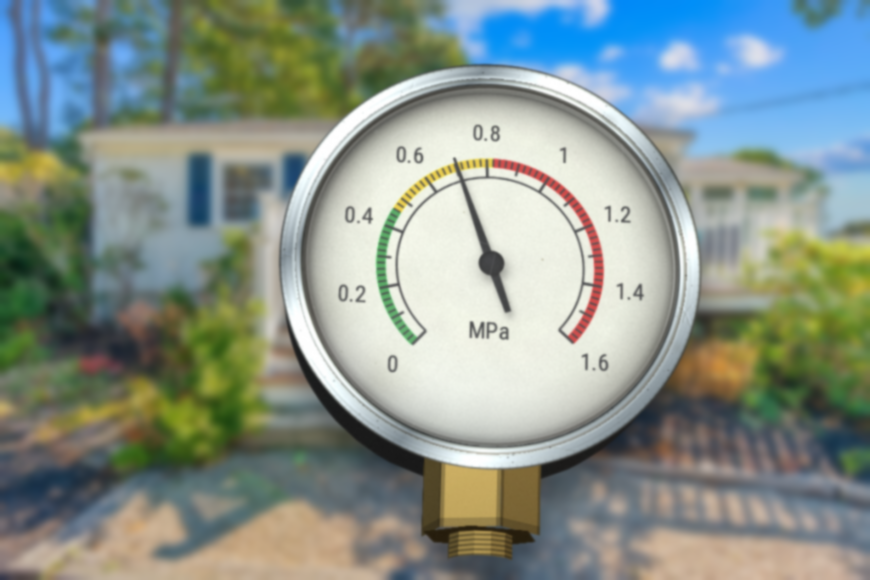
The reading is {"value": 0.7, "unit": "MPa"}
